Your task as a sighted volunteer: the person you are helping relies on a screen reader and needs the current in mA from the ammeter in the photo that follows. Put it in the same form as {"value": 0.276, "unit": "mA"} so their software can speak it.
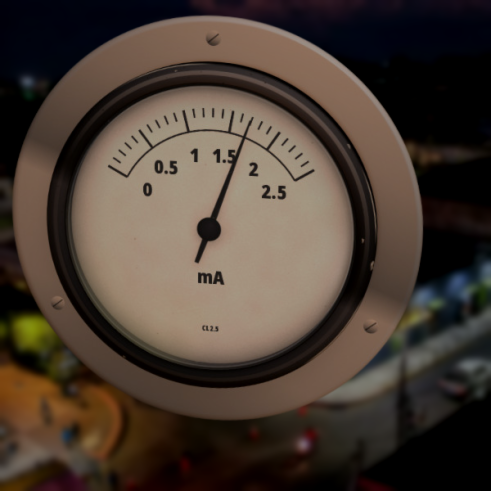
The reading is {"value": 1.7, "unit": "mA"}
